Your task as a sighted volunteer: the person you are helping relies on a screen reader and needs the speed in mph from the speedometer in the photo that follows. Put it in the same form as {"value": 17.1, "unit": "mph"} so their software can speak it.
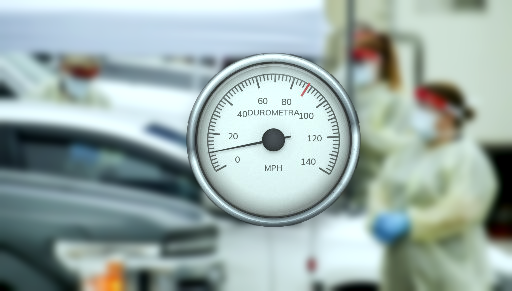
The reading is {"value": 10, "unit": "mph"}
